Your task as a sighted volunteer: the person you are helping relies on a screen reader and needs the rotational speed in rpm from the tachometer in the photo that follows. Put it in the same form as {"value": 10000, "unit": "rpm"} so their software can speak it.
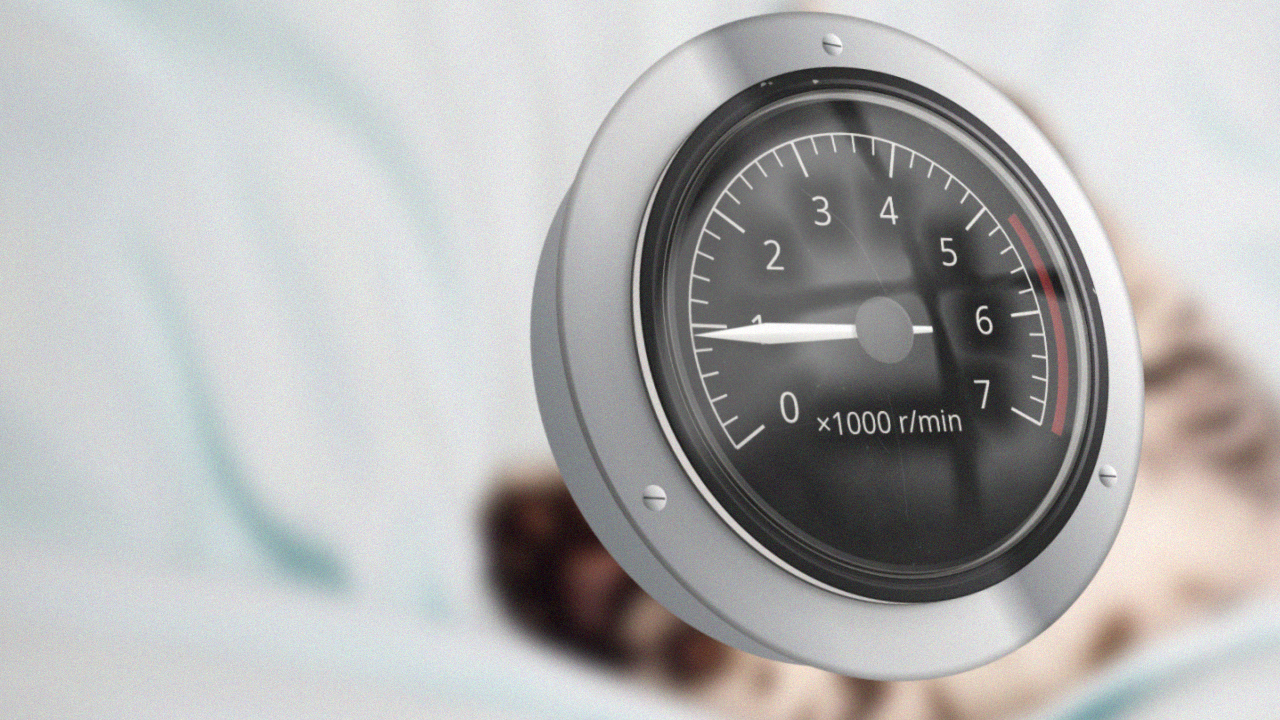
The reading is {"value": 900, "unit": "rpm"}
